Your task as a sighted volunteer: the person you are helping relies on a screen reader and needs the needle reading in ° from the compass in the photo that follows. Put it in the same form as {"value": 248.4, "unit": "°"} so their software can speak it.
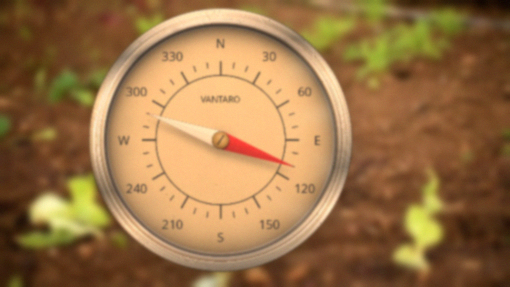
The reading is {"value": 110, "unit": "°"}
